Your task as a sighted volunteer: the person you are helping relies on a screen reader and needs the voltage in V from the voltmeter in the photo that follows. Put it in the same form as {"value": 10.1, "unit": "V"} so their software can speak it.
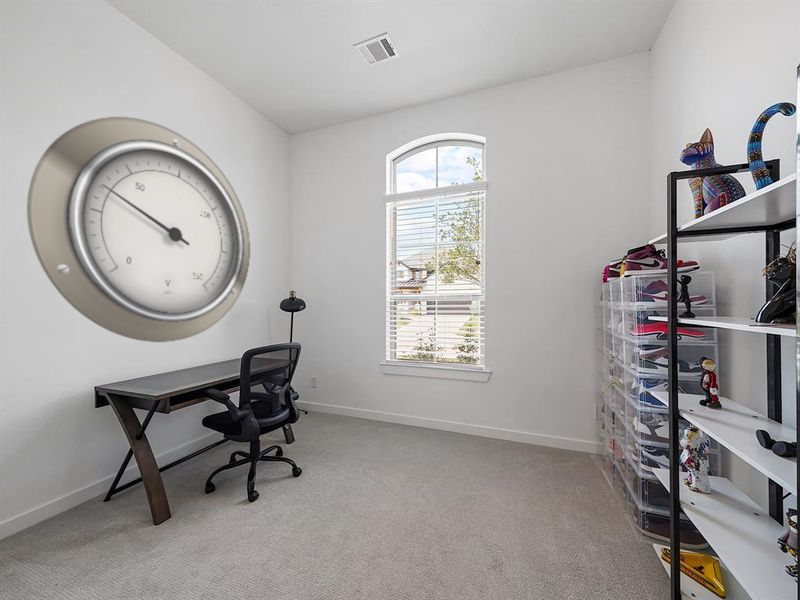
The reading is {"value": 35, "unit": "V"}
